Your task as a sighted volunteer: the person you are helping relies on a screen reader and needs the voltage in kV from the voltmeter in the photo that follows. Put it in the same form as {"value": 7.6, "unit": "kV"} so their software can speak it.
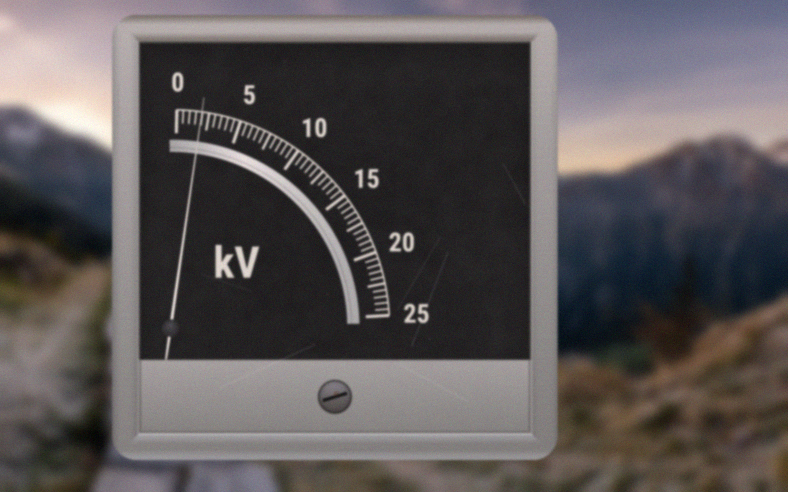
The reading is {"value": 2, "unit": "kV"}
